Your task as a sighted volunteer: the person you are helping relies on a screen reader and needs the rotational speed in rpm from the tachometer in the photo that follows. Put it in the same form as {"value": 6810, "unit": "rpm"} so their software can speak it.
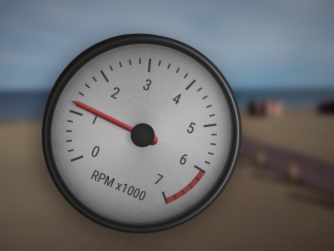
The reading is {"value": 1200, "unit": "rpm"}
